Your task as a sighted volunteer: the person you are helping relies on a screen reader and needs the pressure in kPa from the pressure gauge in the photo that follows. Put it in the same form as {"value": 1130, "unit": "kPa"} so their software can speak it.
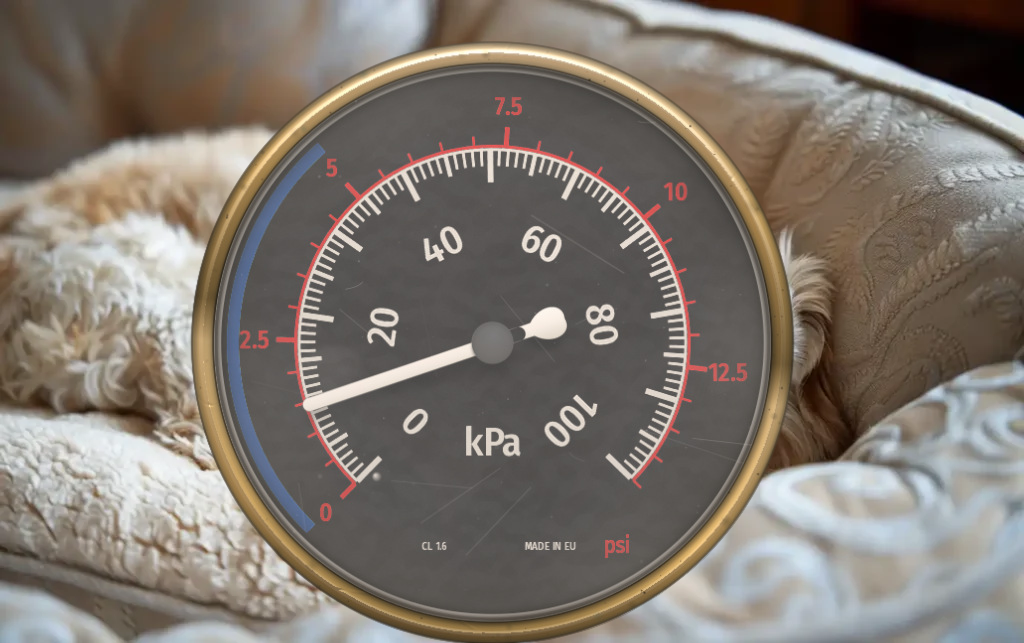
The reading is {"value": 10, "unit": "kPa"}
